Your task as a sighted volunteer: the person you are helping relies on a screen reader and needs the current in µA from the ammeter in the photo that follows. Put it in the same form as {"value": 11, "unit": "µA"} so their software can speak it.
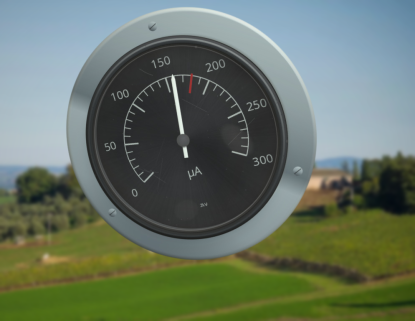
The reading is {"value": 160, "unit": "µA"}
